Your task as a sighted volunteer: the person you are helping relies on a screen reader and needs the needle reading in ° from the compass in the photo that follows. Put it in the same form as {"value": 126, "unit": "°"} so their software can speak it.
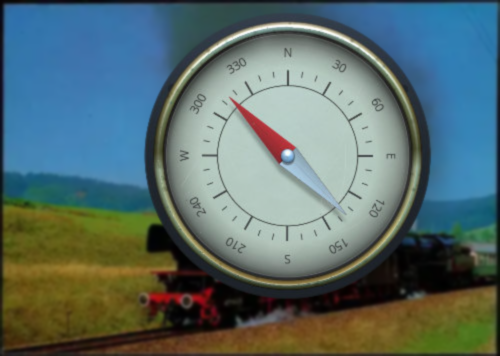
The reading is {"value": 315, "unit": "°"}
